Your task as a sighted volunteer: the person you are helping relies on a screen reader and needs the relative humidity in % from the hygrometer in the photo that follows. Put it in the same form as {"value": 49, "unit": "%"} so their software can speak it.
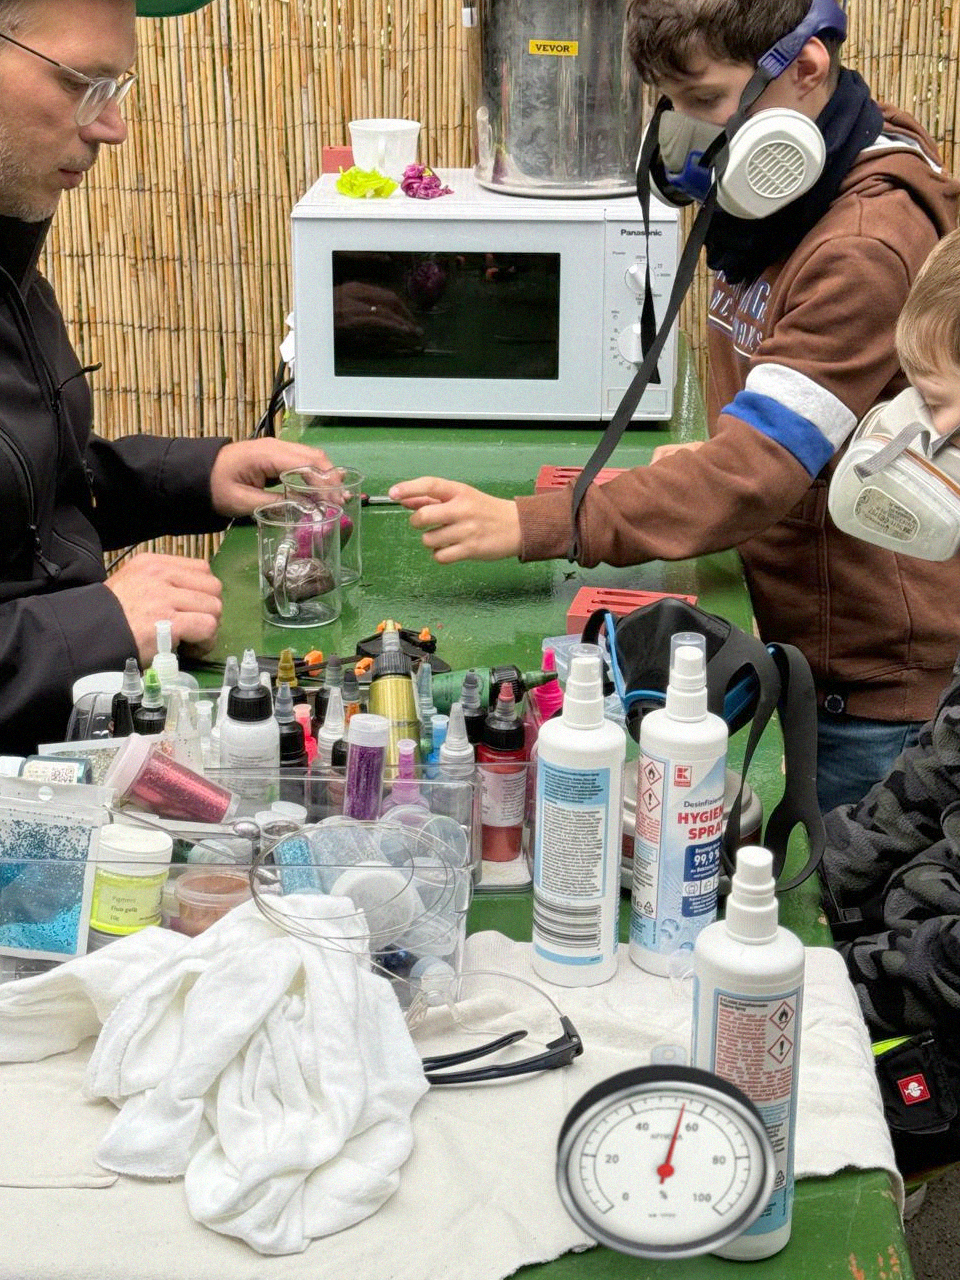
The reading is {"value": 54, "unit": "%"}
